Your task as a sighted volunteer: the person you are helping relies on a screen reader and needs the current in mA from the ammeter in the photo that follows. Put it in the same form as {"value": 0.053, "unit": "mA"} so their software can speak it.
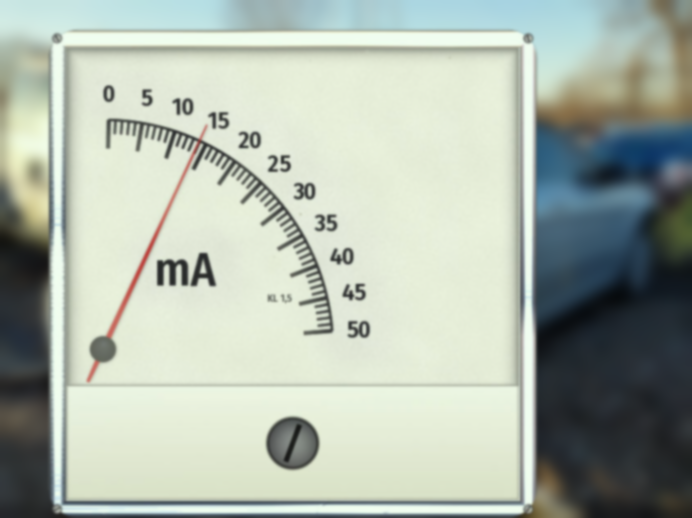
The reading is {"value": 14, "unit": "mA"}
